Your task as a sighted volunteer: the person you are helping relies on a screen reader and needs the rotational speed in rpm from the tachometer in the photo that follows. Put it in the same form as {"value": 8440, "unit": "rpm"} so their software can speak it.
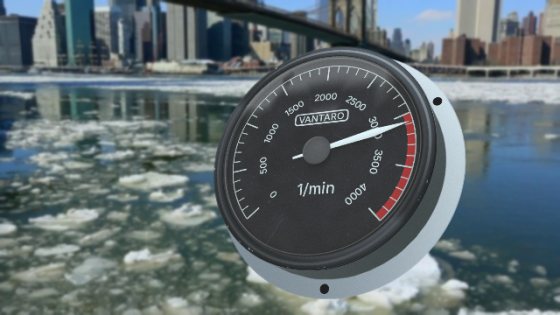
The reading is {"value": 3100, "unit": "rpm"}
